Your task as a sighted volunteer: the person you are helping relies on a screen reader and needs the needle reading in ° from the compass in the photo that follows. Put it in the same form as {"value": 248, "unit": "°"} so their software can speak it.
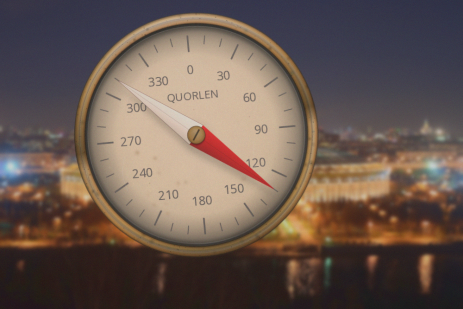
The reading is {"value": 130, "unit": "°"}
